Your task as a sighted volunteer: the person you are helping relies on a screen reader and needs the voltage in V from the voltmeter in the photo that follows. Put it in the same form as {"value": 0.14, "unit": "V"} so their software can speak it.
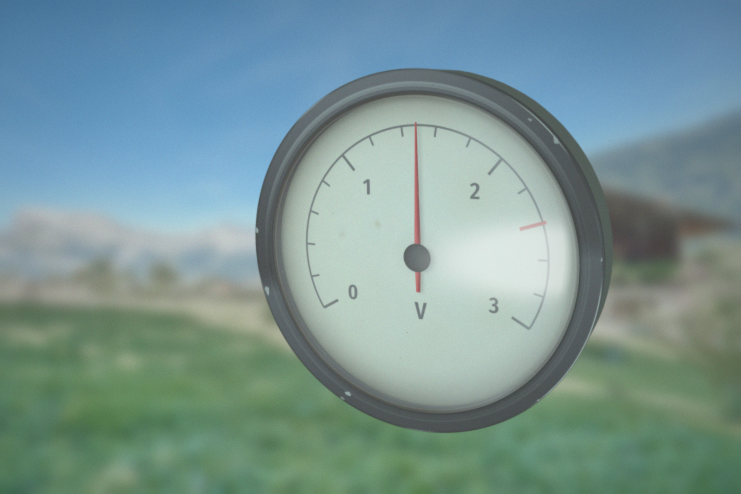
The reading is {"value": 1.5, "unit": "V"}
